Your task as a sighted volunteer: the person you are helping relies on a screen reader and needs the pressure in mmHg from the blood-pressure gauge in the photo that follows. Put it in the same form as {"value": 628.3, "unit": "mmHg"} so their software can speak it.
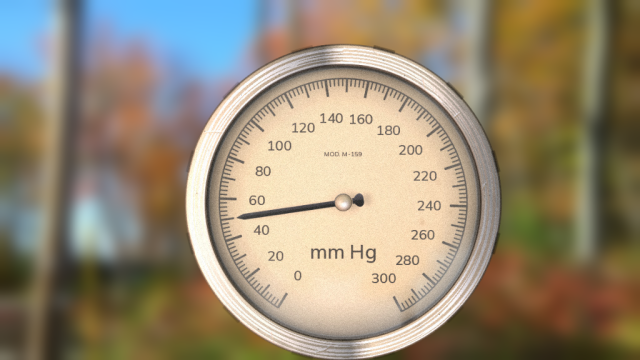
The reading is {"value": 50, "unit": "mmHg"}
